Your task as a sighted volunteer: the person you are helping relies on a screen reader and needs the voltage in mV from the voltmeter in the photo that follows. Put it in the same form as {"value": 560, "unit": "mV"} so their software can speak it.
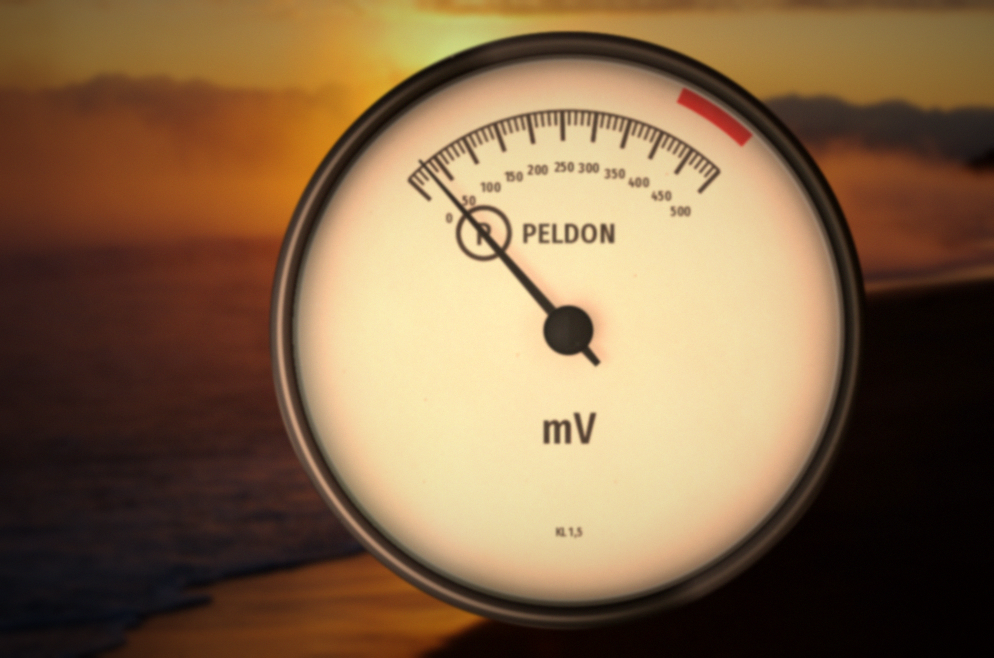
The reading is {"value": 30, "unit": "mV"}
